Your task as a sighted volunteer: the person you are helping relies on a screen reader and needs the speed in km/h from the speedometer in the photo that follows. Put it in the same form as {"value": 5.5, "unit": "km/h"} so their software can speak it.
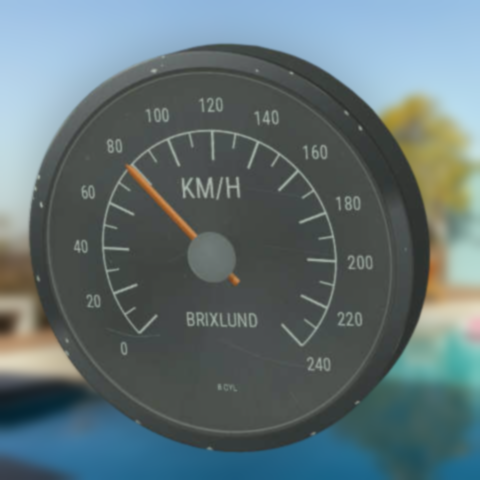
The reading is {"value": 80, "unit": "km/h"}
